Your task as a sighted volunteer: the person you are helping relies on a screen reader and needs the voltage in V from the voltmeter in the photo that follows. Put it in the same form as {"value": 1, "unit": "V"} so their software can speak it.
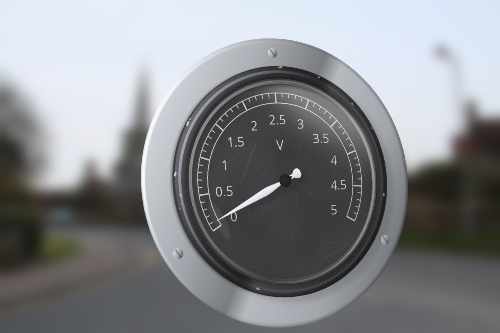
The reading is {"value": 0.1, "unit": "V"}
